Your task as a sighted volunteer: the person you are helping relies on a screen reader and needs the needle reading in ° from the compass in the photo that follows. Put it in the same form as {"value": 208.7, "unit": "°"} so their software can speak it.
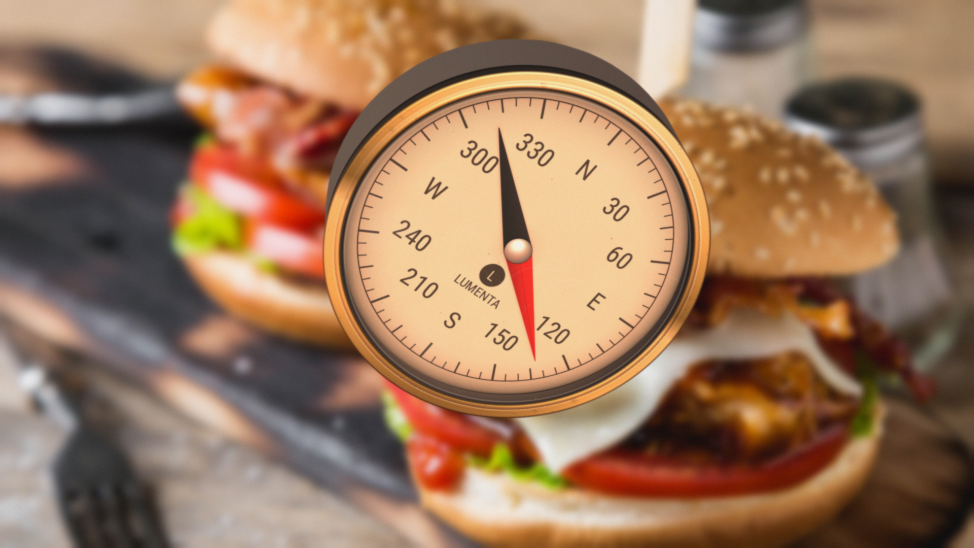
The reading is {"value": 132.5, "unit": "°"}
